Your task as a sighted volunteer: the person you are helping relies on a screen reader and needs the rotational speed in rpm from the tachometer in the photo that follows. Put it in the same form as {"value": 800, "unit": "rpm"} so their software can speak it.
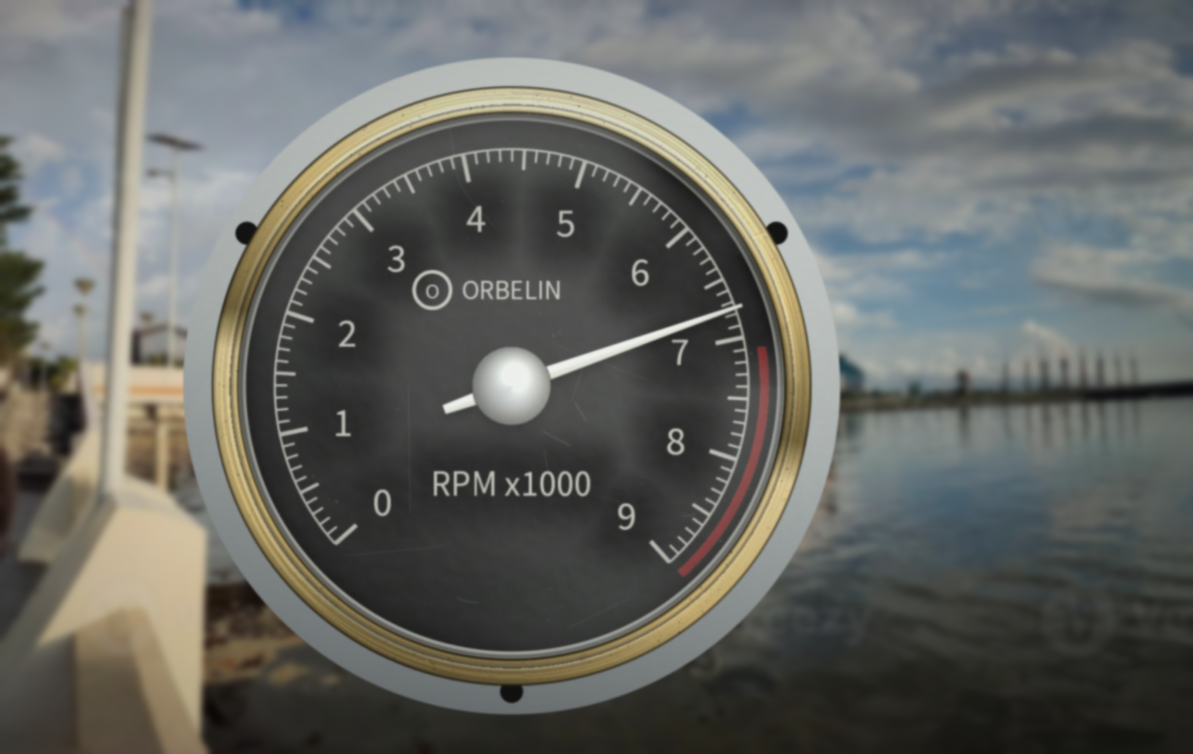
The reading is {"value": 6750, "unit": "rpm"}
